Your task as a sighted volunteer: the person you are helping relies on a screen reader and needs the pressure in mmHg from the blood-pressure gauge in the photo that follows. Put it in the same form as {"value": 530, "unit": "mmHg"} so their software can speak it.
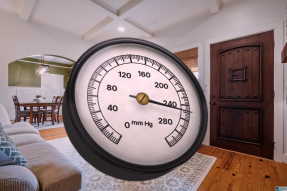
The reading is {"value": 250, "unit": "mmHg"}
